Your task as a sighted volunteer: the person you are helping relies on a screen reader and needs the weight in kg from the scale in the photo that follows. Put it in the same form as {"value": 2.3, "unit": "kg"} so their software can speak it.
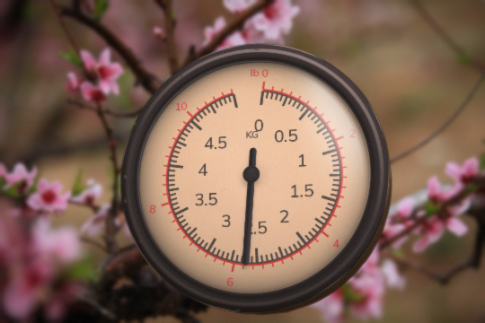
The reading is {"value": 2.6, "unit": "kg"}
